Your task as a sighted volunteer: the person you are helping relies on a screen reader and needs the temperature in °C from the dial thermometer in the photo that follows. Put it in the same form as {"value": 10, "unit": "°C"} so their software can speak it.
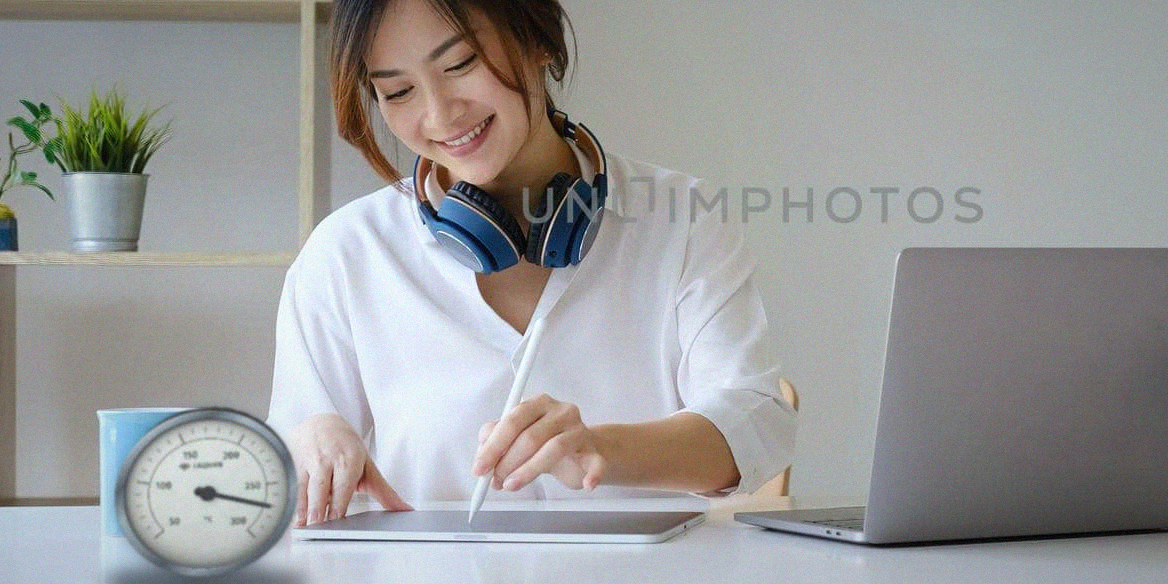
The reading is {"value": 270, "unit": "°C"}
